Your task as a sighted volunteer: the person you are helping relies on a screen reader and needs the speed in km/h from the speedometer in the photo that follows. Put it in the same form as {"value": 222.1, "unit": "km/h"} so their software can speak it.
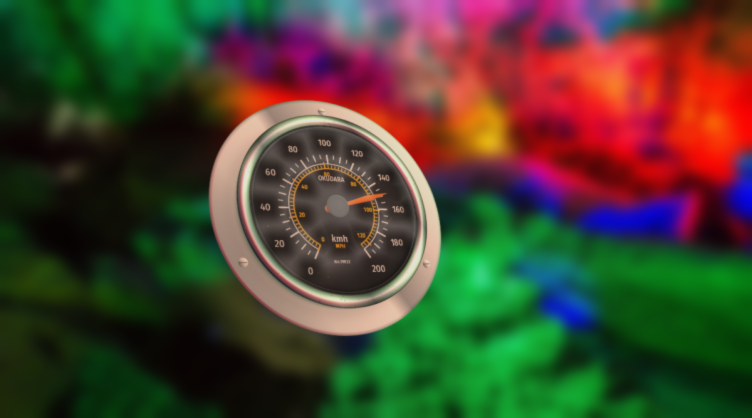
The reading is {"value": 150, "unit": "km/h"}
